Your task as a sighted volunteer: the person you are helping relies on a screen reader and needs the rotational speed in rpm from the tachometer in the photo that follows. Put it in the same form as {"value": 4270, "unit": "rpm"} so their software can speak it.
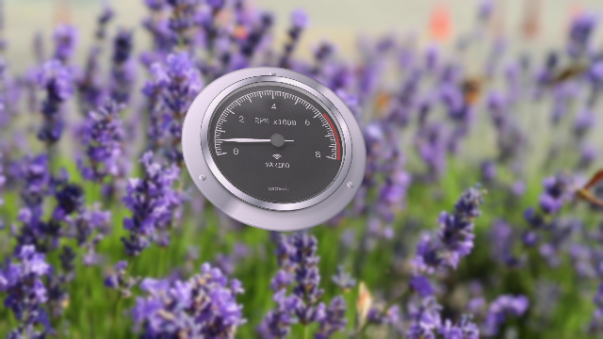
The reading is {"value": 500, "unit": "rpm"}
